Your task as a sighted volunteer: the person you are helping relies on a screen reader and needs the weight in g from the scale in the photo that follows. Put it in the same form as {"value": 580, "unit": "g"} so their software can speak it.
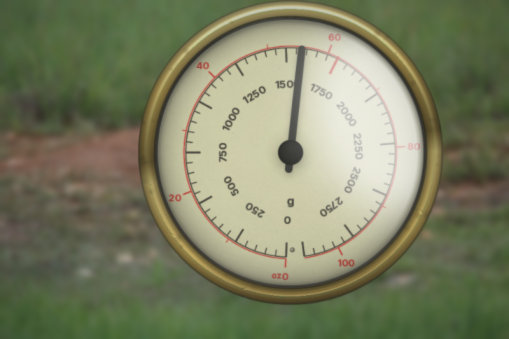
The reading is {"value": 1575, "unit": "g"}
